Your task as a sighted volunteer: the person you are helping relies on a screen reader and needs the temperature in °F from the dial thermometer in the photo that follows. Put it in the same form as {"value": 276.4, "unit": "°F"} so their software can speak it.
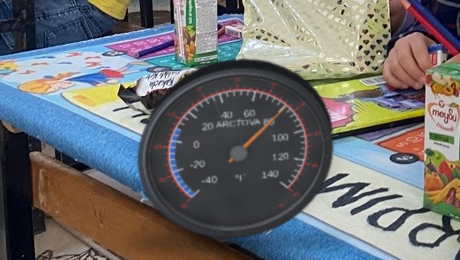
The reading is {"value": 80, "unit": "°F"}
